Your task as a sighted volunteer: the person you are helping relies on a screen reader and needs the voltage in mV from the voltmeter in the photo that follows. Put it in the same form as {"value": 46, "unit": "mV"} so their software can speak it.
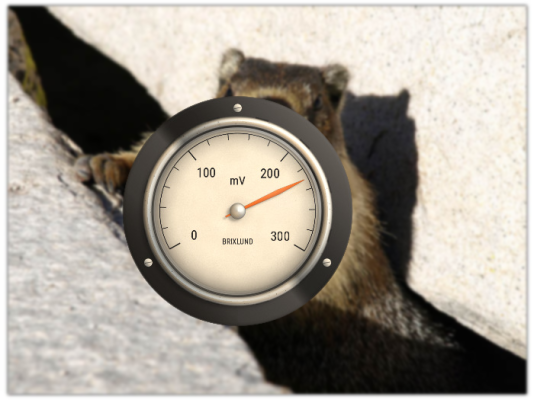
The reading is {"value": 230, "unit": "mV"}
